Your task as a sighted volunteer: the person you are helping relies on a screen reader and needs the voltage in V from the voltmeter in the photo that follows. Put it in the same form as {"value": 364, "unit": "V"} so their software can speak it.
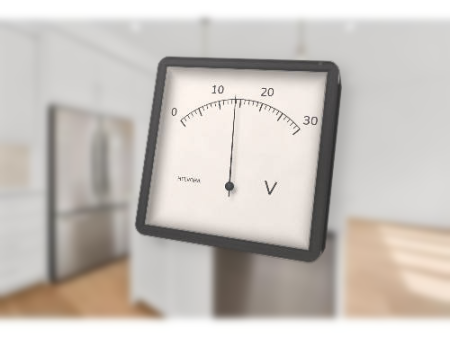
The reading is {"value": 14, "unit": "V"}
